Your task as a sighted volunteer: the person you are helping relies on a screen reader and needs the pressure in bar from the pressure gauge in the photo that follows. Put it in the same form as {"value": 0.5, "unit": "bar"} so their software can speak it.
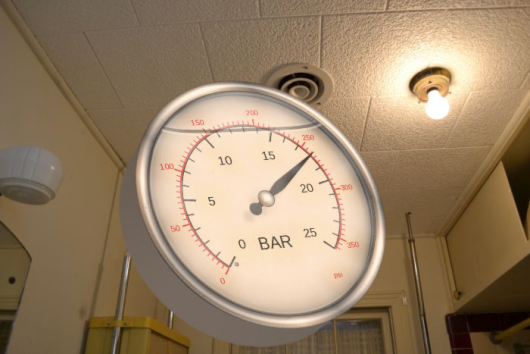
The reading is {"value": 18, "unit": "bar"}
